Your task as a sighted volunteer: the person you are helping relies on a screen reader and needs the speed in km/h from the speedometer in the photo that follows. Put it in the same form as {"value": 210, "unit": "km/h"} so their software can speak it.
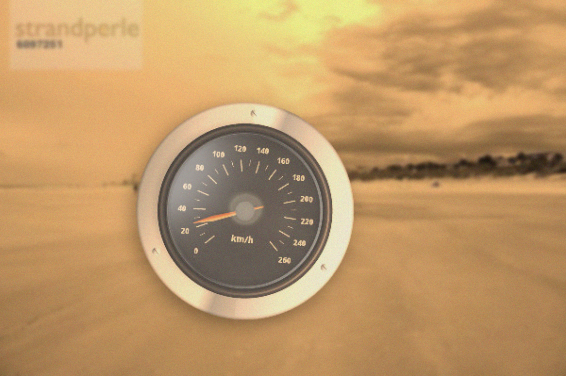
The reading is {"value": 25, "unit": "km/h"}
